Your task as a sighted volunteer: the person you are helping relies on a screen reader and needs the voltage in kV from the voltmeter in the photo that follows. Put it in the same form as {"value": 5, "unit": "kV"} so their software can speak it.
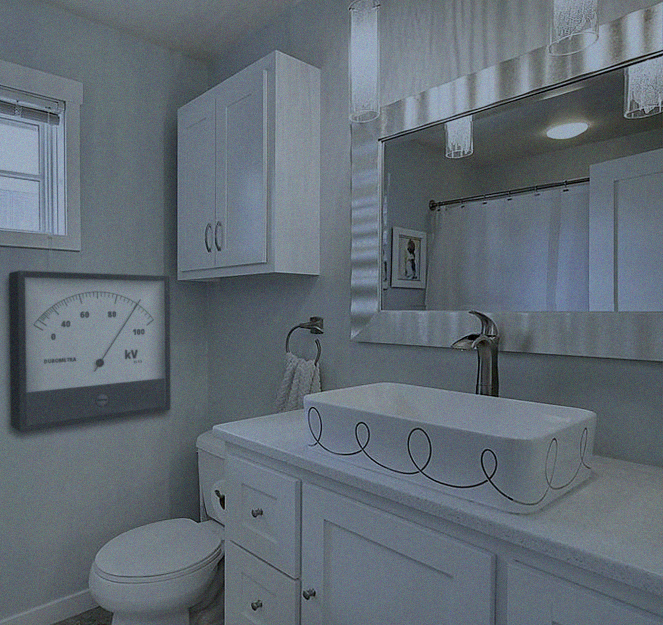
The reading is {"value": 90, "unit": "kV"}
